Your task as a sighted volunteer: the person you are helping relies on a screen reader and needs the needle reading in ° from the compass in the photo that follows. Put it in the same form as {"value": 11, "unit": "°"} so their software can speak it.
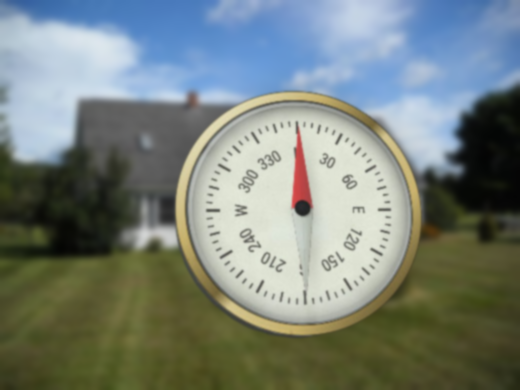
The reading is {"value": 0, "unit": "°"}
